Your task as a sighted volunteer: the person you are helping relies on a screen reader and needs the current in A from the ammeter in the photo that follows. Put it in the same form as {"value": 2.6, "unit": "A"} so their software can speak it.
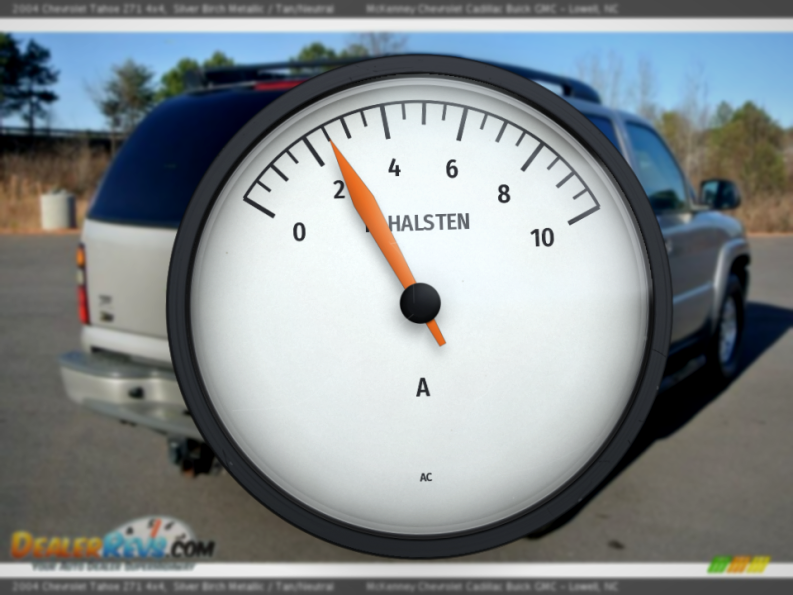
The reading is {"value": 2.5, "unit": "A"}
